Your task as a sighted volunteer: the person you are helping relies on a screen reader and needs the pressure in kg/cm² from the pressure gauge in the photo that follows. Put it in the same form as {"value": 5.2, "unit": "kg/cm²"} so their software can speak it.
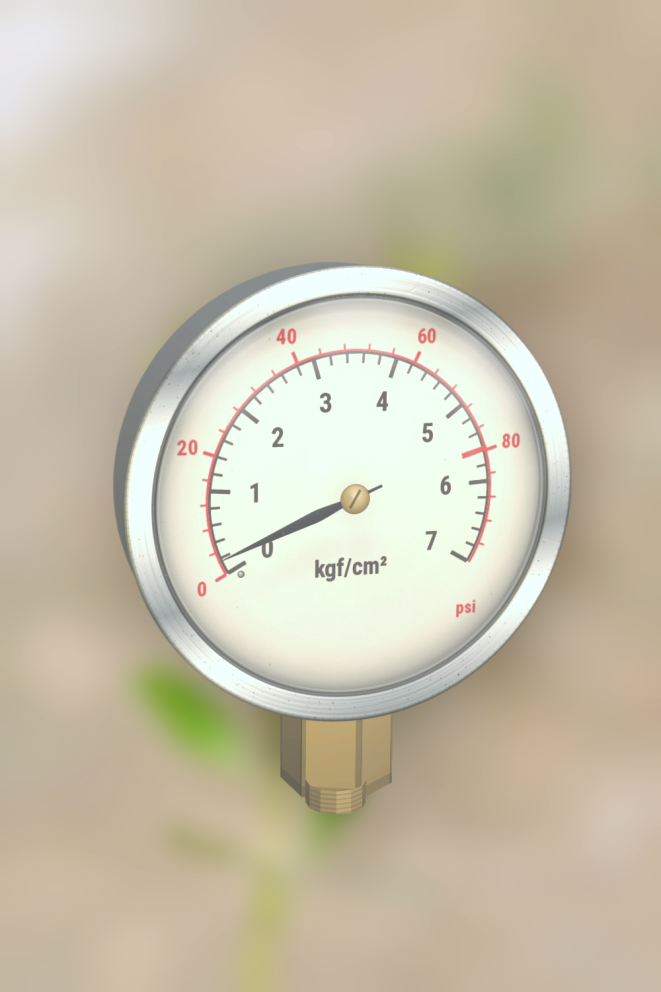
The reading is {"value": 0.2, "unit": "kg/cm²"}
